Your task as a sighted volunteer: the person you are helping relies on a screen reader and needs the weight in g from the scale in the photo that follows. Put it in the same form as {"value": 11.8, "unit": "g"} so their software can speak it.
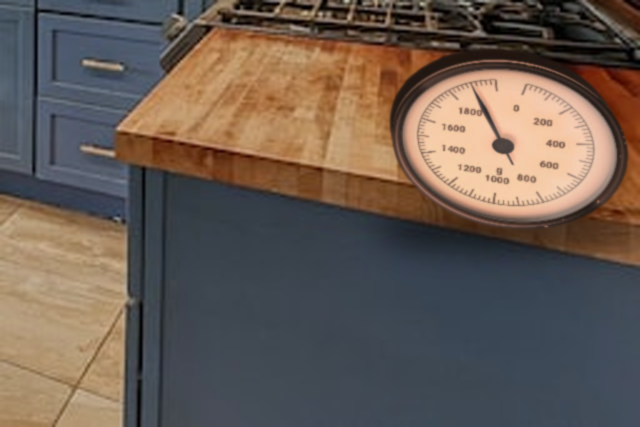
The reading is {"value": 1900, "unit": "g"}
